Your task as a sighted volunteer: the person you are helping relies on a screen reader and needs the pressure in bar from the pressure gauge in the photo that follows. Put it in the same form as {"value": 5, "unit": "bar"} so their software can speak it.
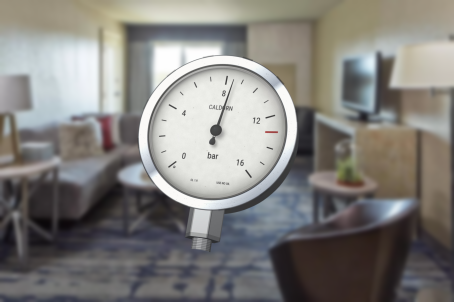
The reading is {"value": 8.5, "unit": "bar"}
